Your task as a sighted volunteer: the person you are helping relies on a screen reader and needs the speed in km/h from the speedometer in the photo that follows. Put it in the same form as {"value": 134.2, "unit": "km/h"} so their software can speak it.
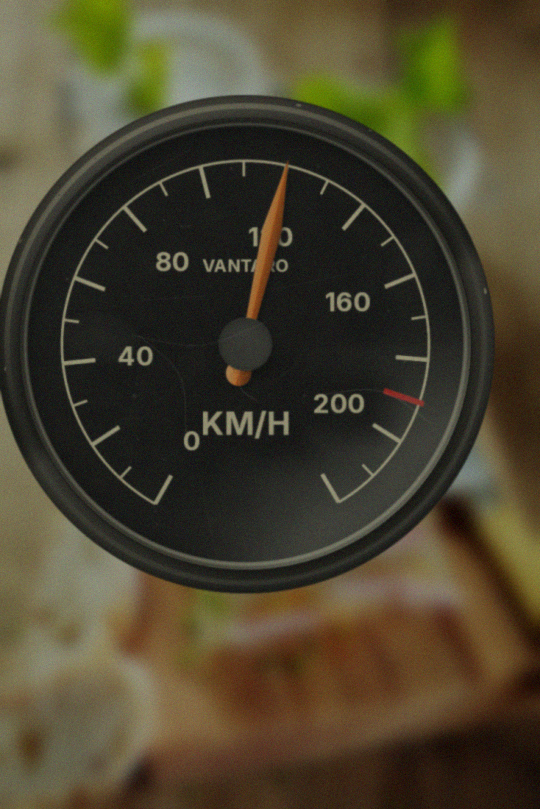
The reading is {"value": 120, "unit": "km/h"}
